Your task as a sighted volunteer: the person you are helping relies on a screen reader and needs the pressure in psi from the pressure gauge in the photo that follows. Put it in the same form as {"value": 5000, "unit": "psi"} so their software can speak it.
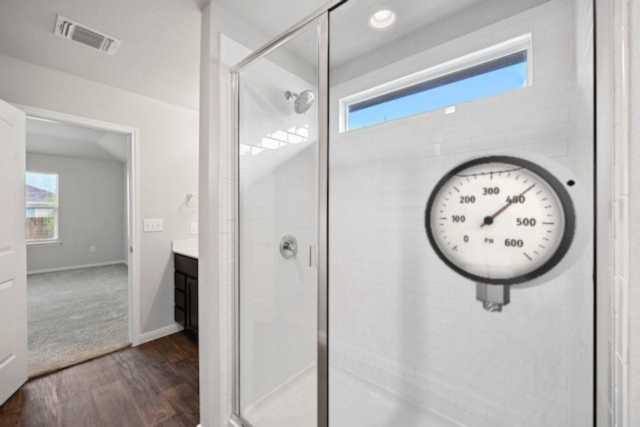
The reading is {"value": 400, "unit": "psi"}
